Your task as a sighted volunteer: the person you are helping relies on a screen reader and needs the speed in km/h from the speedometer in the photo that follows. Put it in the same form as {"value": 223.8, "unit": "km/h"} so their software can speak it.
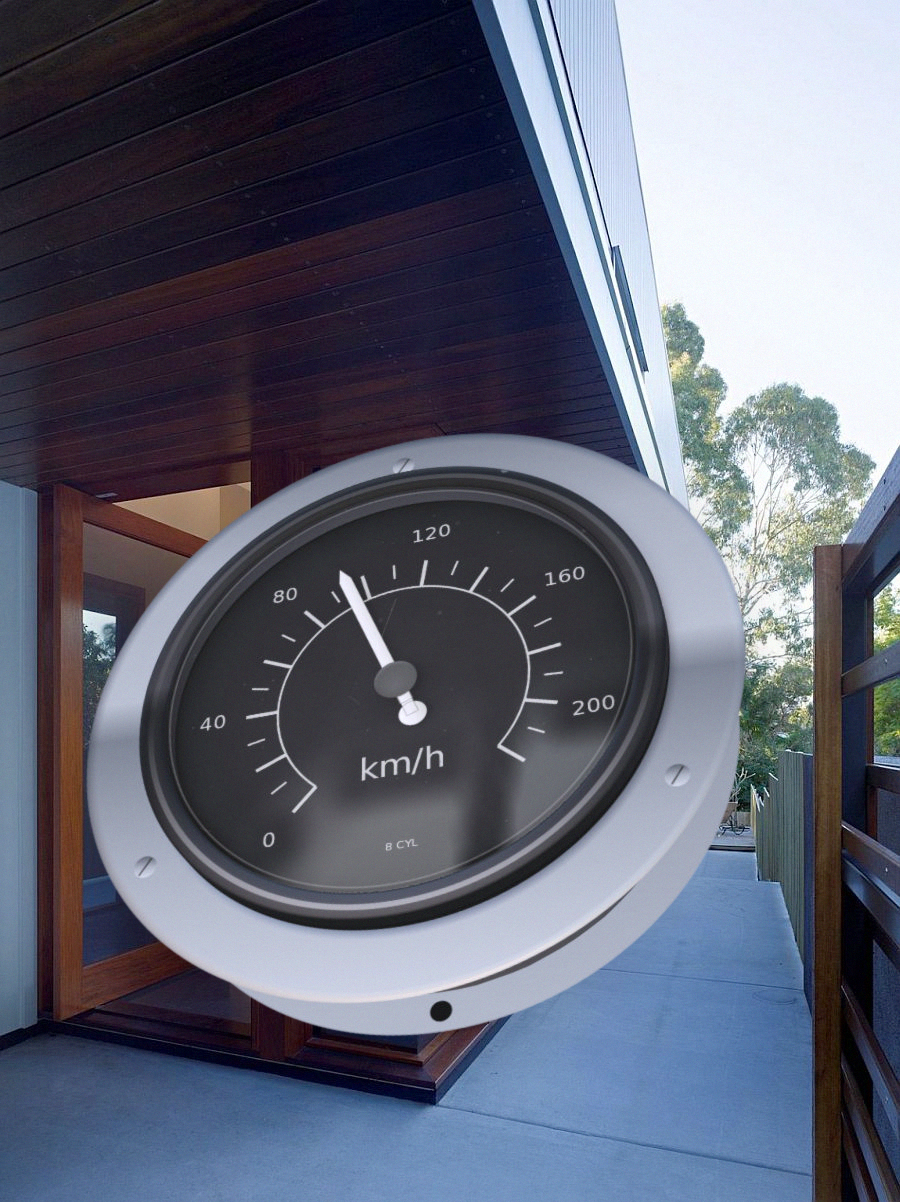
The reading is {"value": 95, "unit": "km/h"}
